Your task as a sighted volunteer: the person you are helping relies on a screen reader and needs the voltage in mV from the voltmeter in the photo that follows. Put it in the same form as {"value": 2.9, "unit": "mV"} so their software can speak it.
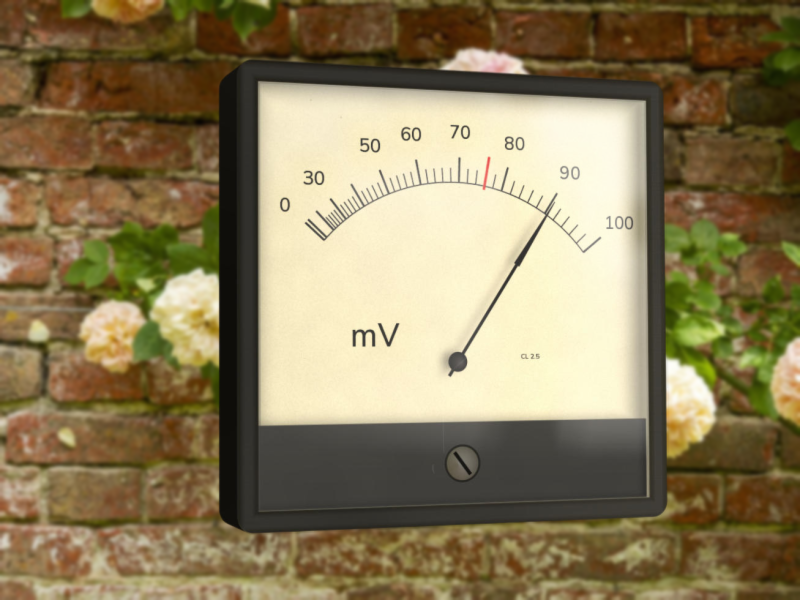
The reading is {"value": 90, "unit": "mV"}
